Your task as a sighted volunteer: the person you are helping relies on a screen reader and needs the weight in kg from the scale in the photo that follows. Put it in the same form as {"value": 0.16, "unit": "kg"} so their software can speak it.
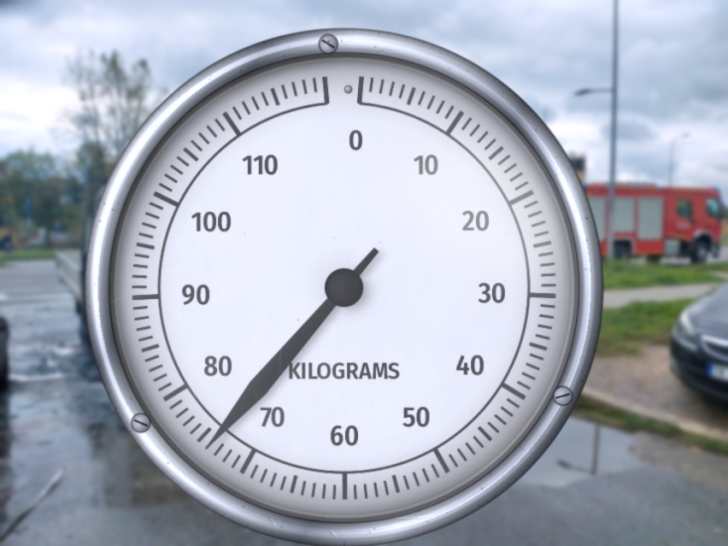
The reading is {"value": 74, "unit": "kg"}
